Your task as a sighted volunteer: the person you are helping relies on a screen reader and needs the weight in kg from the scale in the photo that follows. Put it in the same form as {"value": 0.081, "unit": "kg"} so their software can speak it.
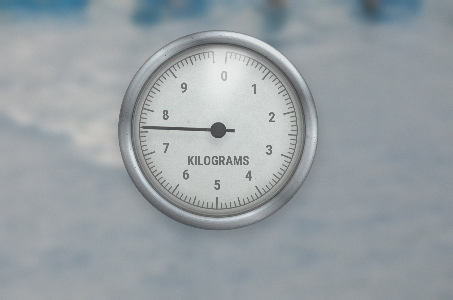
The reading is {"value": 7.6, "unit": "kg"}
